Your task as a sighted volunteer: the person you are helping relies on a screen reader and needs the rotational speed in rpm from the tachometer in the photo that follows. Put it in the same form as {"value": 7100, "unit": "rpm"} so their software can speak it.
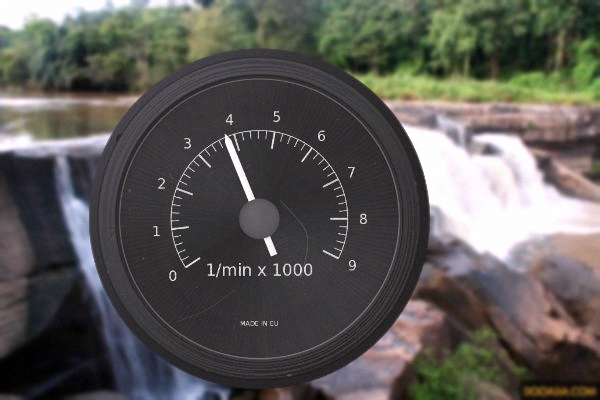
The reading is {"value": 3800, "unit": "rpm"}
